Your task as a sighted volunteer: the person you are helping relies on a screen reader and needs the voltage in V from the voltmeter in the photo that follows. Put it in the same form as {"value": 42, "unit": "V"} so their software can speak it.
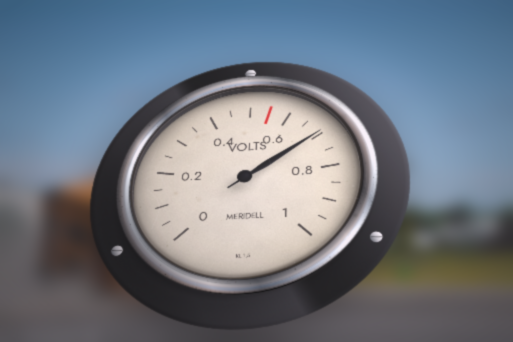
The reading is {"value": 0.7, "unit": "V"}
